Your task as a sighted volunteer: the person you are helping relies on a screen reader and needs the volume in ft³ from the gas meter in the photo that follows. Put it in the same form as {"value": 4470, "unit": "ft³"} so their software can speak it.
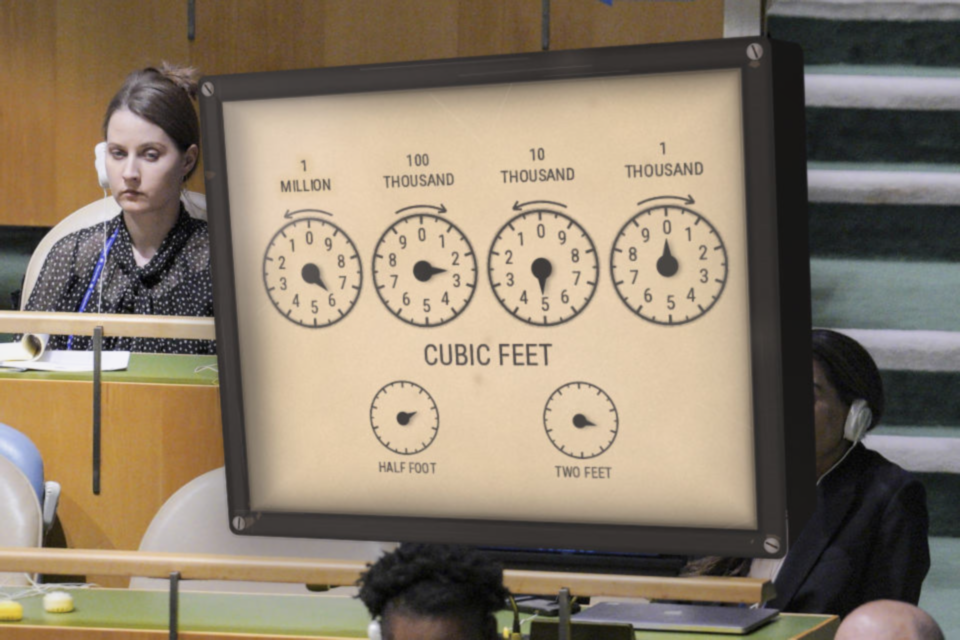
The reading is {"value": 625000, "unit": "ft³"}
